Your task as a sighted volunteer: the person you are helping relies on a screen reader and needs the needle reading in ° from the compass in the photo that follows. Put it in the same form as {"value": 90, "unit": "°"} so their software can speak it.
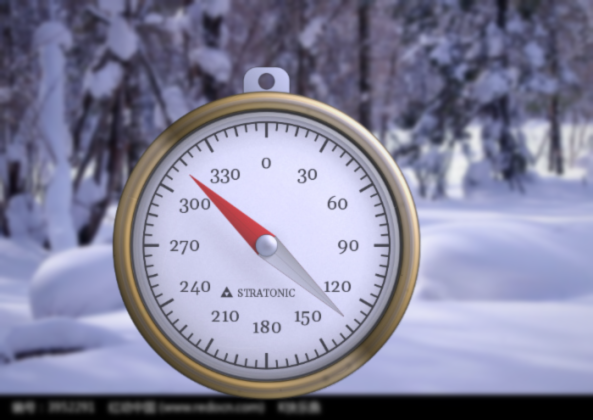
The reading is {"value": 312.5, "unit": "°"}
